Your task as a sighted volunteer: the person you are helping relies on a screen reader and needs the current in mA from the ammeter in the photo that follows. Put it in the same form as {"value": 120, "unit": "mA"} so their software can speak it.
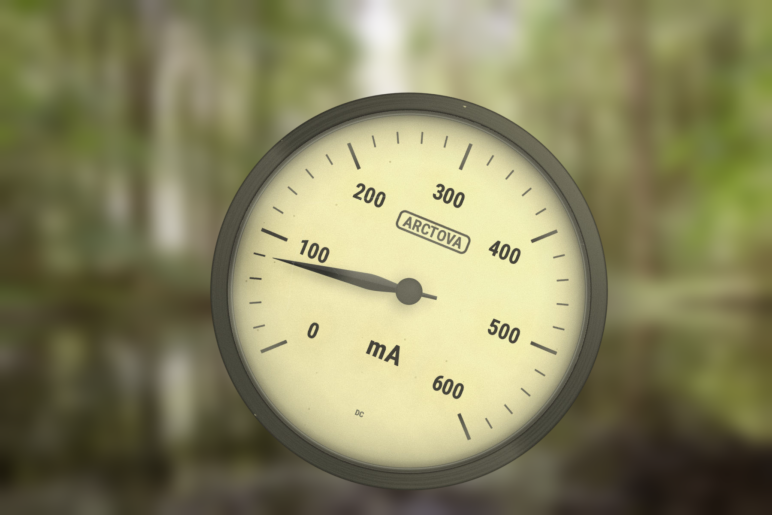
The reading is {"value": 80, "unit": "mA"}
